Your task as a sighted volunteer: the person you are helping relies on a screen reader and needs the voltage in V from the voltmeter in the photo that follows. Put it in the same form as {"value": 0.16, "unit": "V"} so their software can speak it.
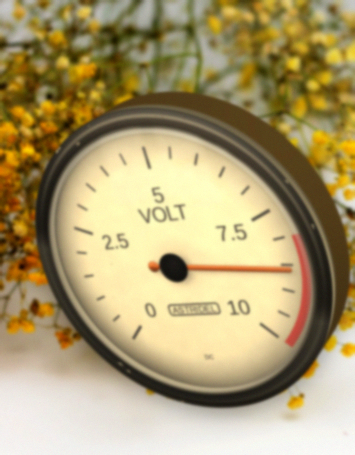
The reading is {"value": 8.5, "unit": "V"}
